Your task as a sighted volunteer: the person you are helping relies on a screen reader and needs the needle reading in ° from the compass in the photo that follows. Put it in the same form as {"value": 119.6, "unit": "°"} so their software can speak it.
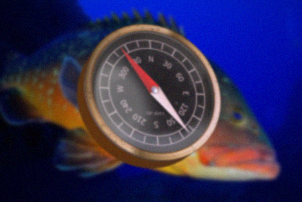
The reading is {"value": 322.5, "unit": "°"}
